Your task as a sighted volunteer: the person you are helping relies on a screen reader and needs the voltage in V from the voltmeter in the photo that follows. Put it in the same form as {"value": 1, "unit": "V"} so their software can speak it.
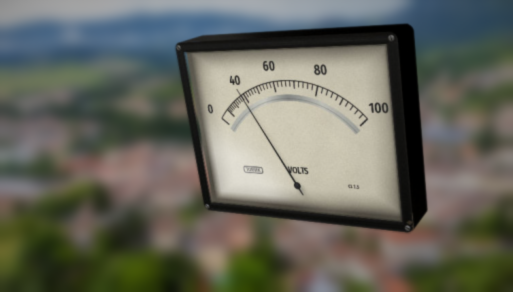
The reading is {"value": 40, "unit": "V"}
